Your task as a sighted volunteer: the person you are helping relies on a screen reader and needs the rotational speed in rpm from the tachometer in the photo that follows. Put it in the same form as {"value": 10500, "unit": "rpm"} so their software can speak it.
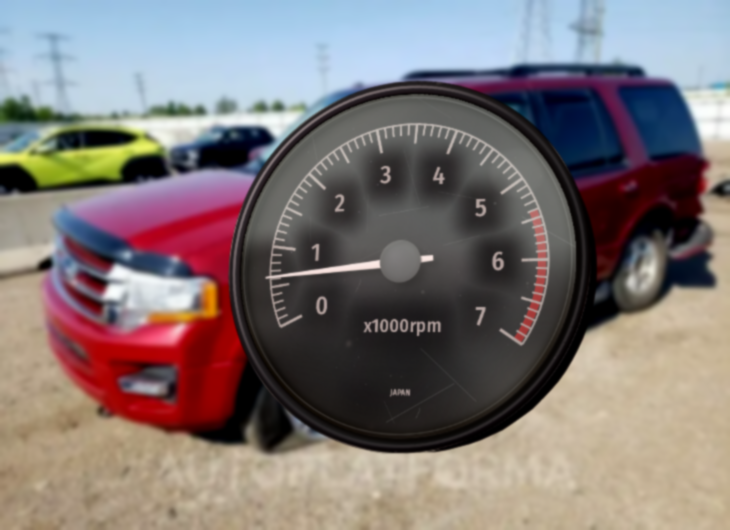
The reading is {"value": 600, "unit": "rpm"}
